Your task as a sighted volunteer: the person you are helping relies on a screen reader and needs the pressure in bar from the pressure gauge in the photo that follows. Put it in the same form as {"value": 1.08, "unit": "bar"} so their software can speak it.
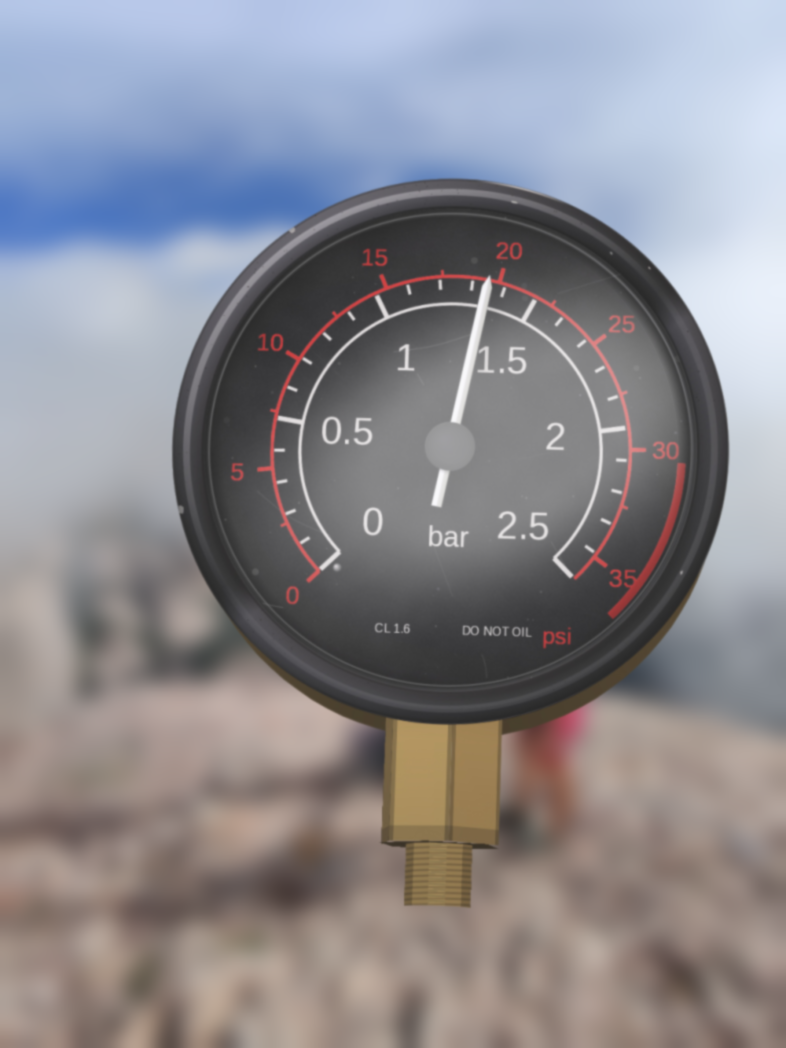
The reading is {"value": 1.35, "unit": "bar"}
